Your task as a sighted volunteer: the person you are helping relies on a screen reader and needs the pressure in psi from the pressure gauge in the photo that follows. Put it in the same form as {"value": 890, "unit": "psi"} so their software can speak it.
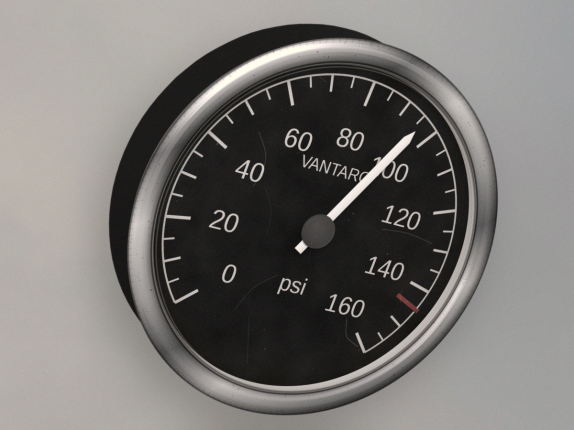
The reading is {"value": 95, "unit": "psi"}
